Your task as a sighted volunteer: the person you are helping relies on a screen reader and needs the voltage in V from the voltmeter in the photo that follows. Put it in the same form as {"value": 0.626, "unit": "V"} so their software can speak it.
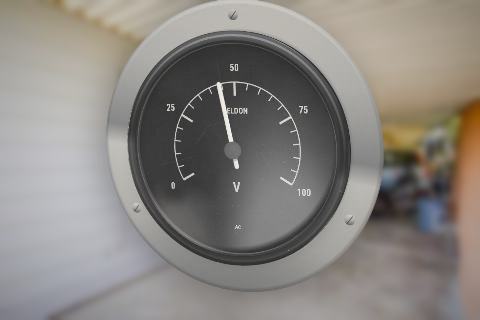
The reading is {"value": 45, "unit": "V"}
